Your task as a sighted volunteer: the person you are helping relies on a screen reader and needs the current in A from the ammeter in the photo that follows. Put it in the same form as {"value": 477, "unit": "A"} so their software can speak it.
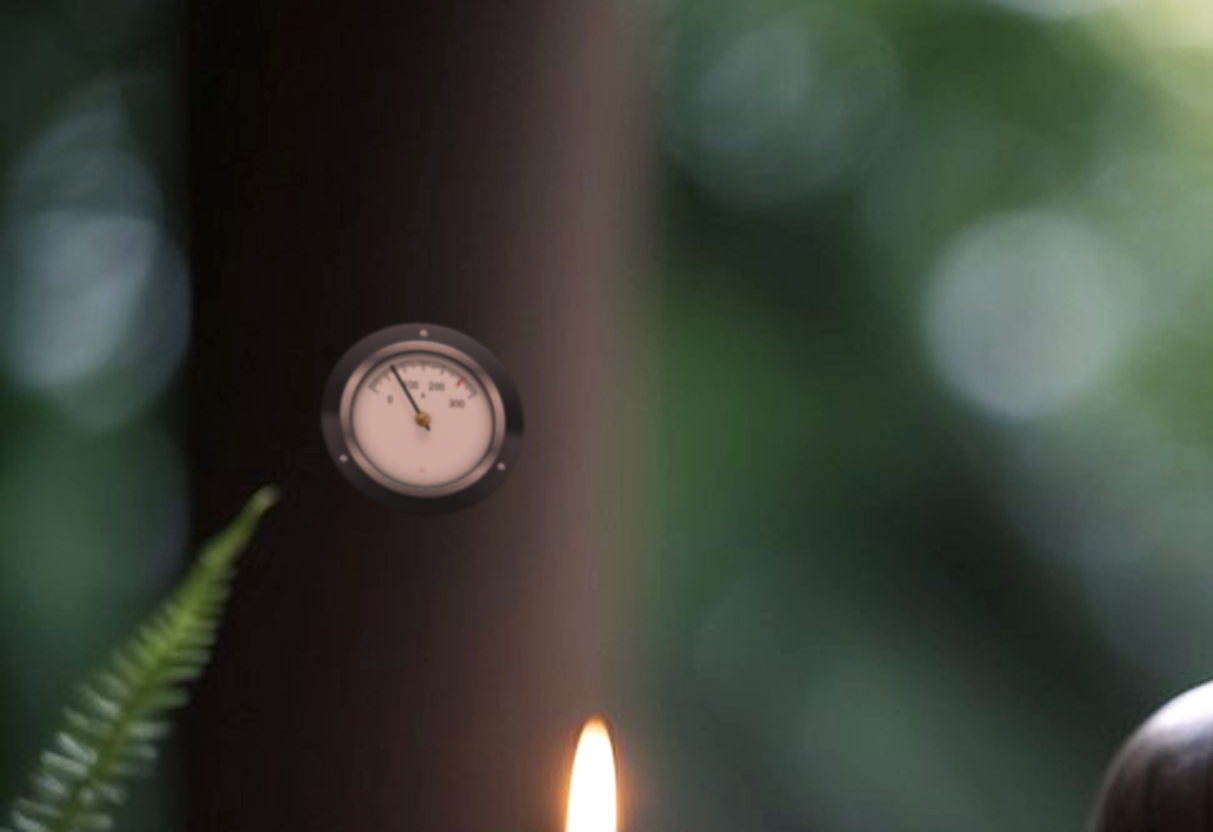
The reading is {"value": 75, "unit": "A"}
